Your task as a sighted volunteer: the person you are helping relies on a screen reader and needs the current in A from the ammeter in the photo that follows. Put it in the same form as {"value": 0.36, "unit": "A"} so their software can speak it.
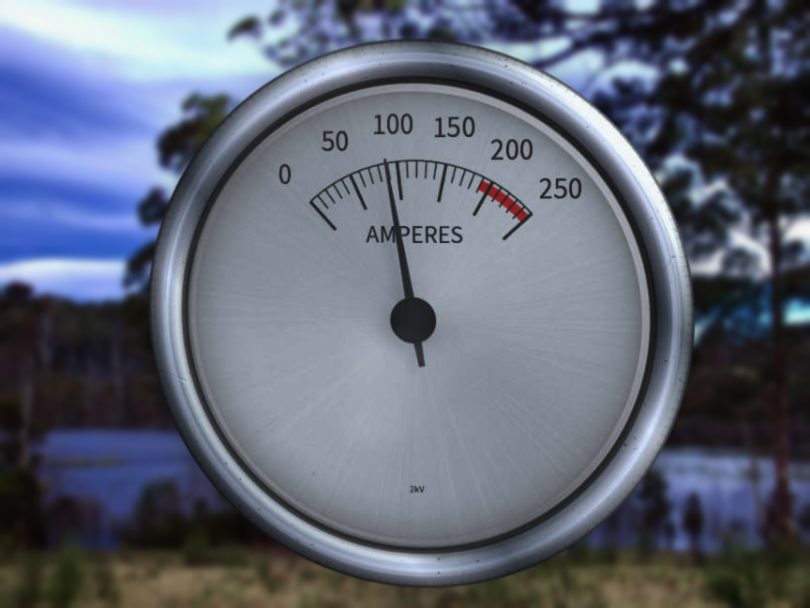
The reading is {"value": 90, "unit": "A"}
